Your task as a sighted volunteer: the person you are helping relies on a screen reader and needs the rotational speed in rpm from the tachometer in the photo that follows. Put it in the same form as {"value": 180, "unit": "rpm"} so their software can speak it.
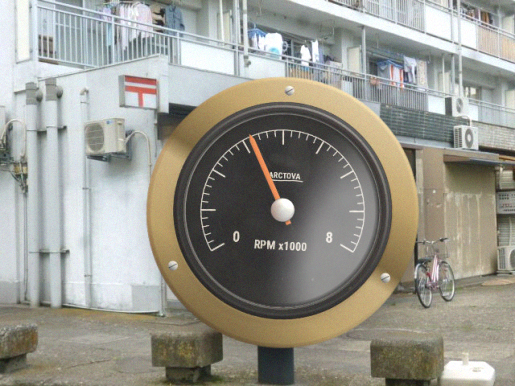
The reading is {"value": 3200, "unit": "rpm"}
